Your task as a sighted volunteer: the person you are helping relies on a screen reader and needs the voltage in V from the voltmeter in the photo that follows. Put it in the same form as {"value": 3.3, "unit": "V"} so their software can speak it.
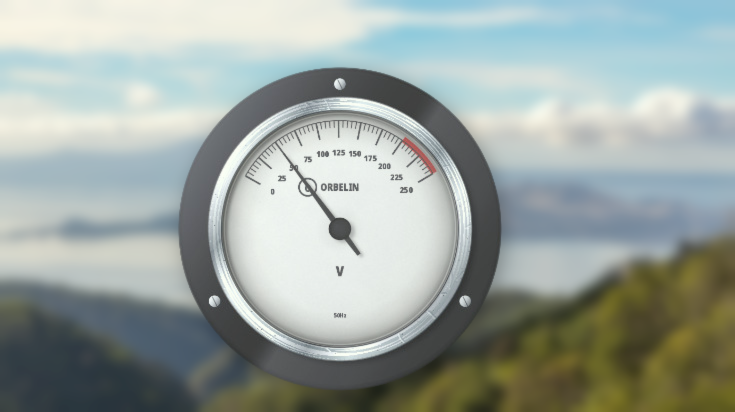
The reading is {"value": 50, "unit": "V"}
